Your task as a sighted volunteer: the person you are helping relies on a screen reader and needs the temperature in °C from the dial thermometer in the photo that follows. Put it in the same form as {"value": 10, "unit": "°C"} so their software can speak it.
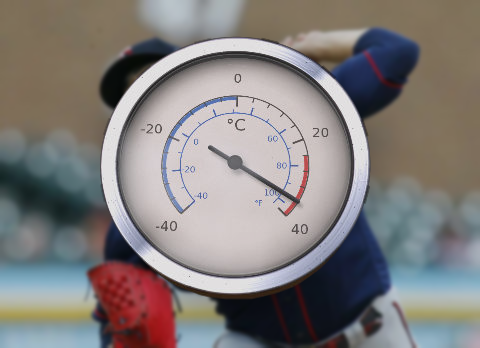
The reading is {"value": 36, "unit": "°C"}
